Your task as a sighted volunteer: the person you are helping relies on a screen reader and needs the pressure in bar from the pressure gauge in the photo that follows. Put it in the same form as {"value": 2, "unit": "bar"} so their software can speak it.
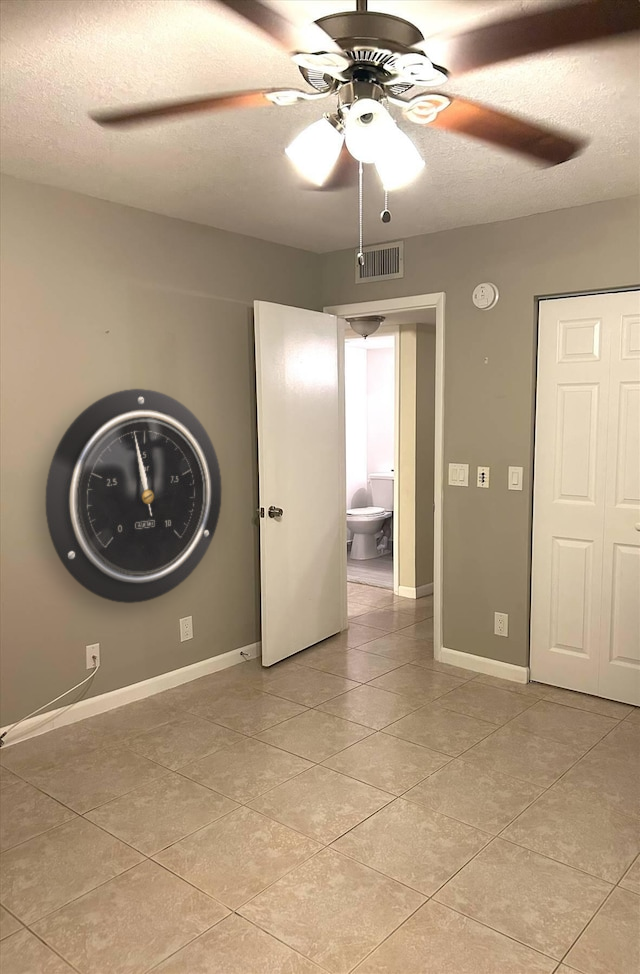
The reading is {"value": 4.5, "unit": "bar"}
